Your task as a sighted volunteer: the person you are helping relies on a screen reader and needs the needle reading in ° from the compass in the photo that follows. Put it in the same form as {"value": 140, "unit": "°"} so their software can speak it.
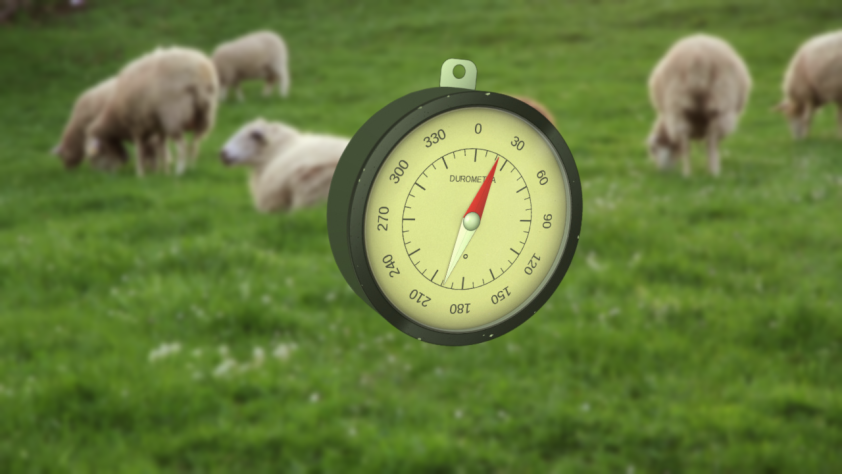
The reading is {"value": 20, "unit": "°"}
